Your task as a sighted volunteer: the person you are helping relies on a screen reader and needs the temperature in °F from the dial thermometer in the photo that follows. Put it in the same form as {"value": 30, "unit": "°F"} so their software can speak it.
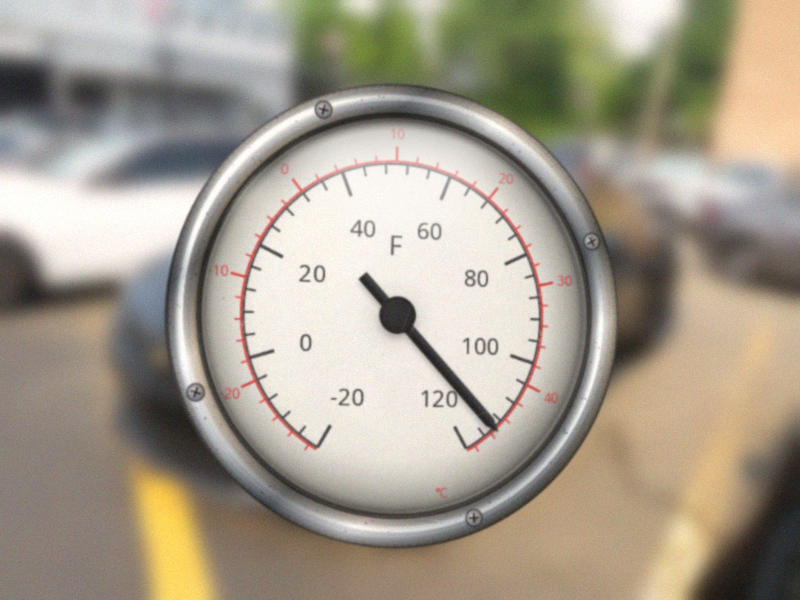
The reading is {"value": 114, "unit": "°F"}
